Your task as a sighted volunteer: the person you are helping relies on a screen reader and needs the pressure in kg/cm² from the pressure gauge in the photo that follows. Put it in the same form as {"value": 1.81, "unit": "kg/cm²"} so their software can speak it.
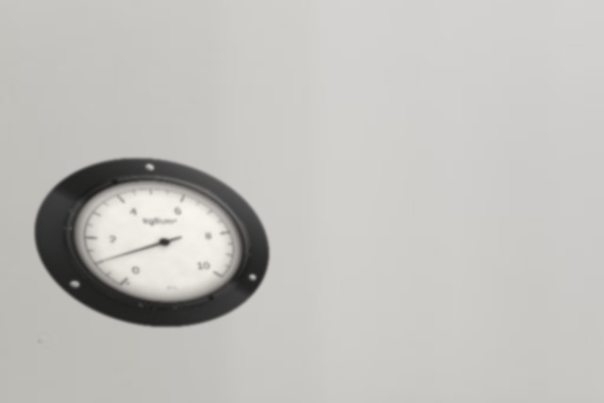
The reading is {"value": 1, "unit": "kg/cm²"}
